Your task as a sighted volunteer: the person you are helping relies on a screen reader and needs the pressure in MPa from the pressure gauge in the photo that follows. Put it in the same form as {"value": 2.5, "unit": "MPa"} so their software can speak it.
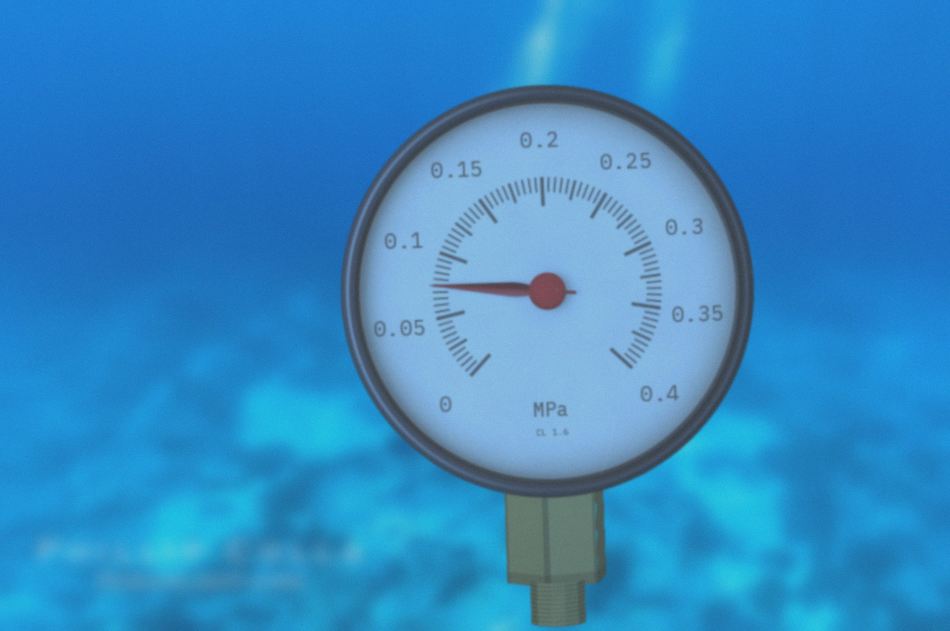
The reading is {"value": 0.075, "unit": "MPa"}
